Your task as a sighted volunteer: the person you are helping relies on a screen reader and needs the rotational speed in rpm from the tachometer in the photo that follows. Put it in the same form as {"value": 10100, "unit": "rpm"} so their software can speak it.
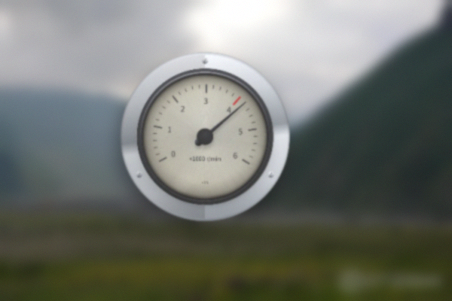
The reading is {"value": 4200, "unit": "rpm"}
